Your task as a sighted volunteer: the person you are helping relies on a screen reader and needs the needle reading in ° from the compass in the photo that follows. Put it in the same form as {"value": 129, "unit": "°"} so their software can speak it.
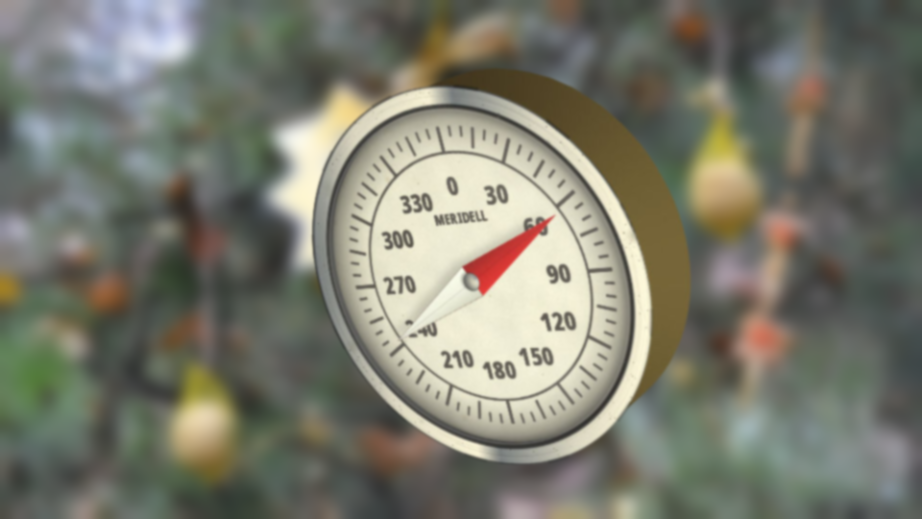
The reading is {"value": 62.5, "unit": "°"}
